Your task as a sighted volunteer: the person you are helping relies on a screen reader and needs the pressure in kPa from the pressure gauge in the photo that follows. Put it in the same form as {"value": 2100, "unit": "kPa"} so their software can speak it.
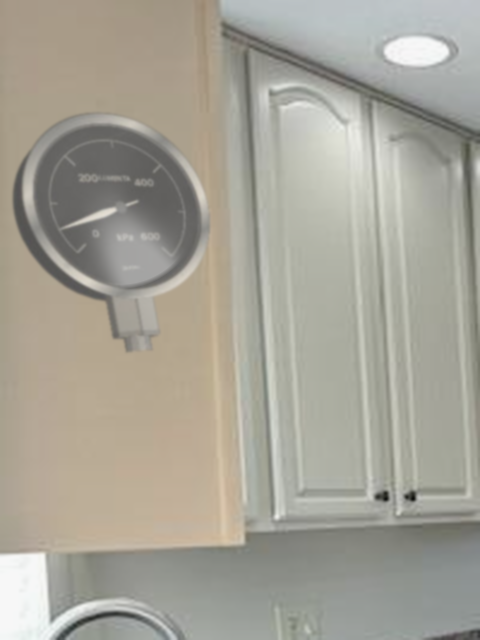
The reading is {"value": 50, "unit": "kPa"}
